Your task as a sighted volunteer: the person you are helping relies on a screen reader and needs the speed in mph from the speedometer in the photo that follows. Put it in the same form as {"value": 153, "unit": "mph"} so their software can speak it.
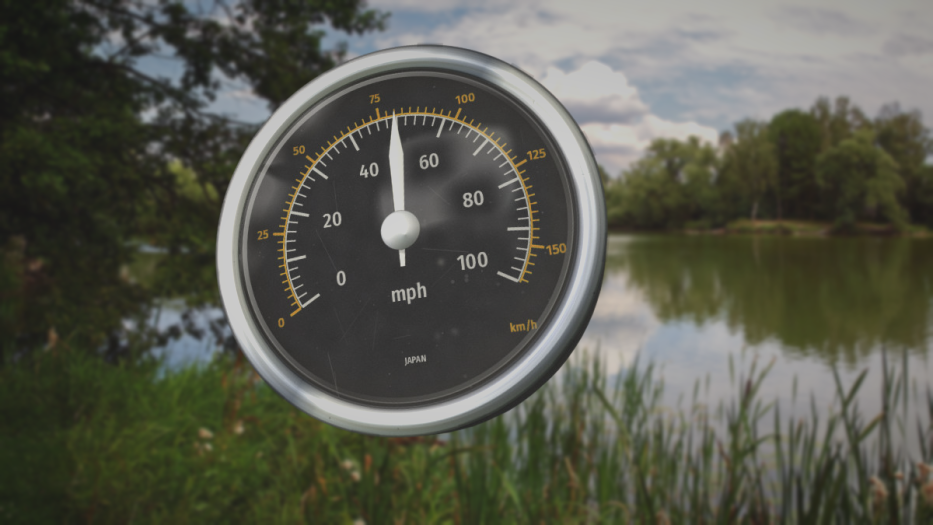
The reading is {"value": 50, "unit": "mph"}
